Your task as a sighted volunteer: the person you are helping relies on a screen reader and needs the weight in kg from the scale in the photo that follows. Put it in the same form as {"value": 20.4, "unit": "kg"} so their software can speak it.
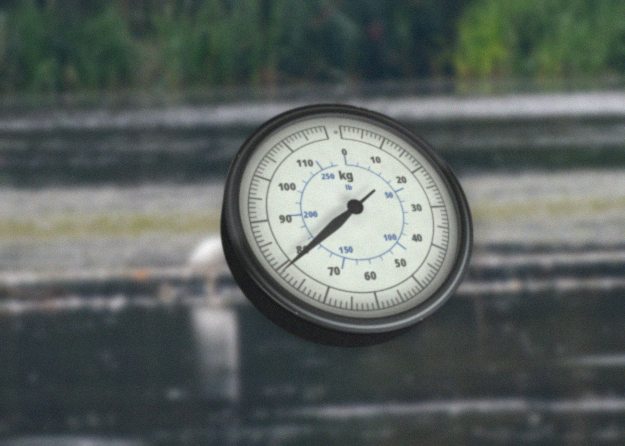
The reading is {"value": 79, "unit": "kg"}
